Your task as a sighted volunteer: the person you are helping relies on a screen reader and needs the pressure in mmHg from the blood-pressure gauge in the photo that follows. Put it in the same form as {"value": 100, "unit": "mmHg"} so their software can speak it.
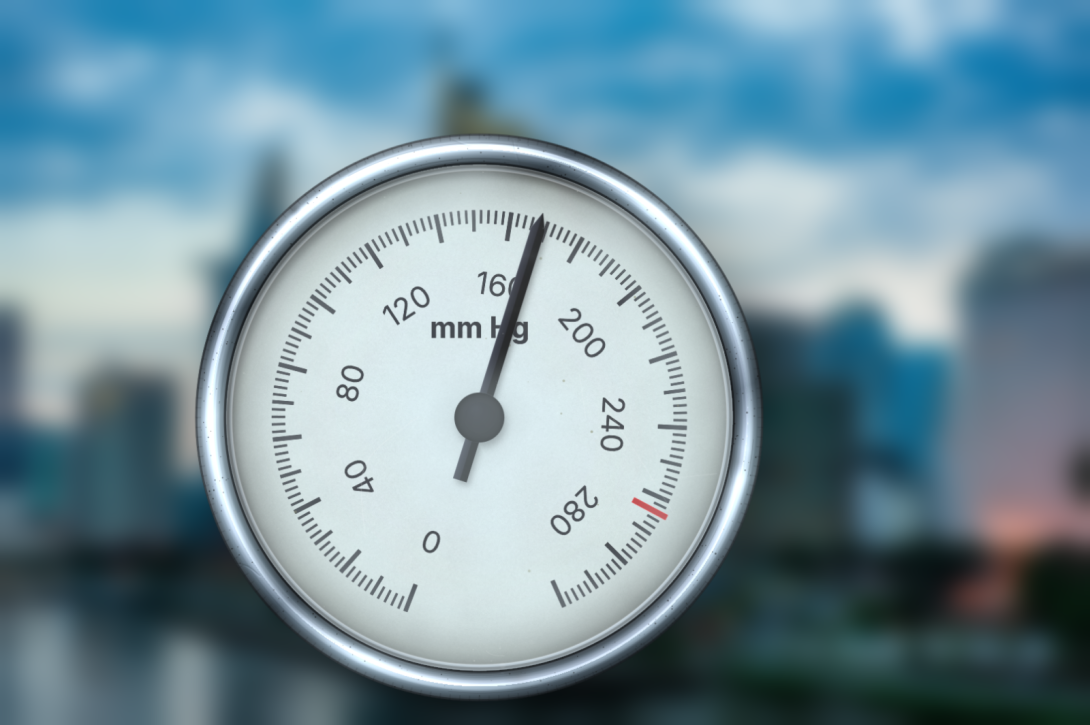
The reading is {"value": 168, "unit": "mmHg"}
